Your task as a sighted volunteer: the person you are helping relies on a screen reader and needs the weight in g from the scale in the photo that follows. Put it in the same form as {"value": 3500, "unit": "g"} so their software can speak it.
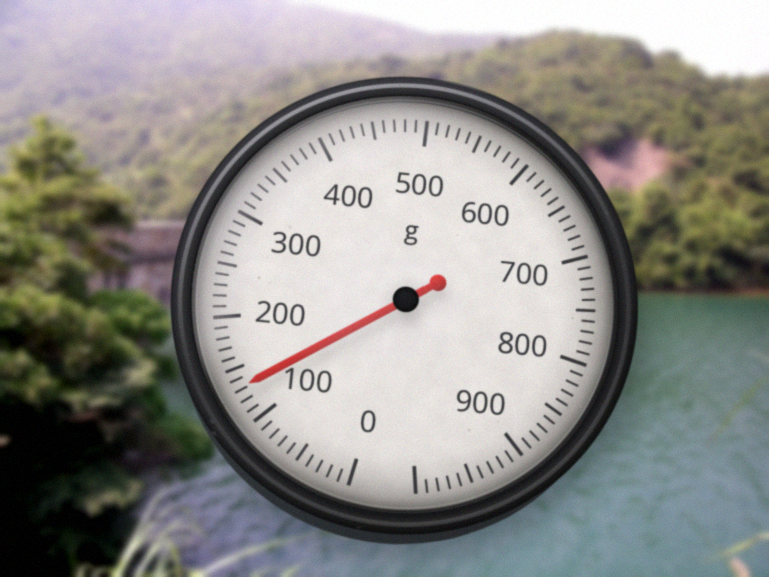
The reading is {"value": 130, "unit": "g"}
